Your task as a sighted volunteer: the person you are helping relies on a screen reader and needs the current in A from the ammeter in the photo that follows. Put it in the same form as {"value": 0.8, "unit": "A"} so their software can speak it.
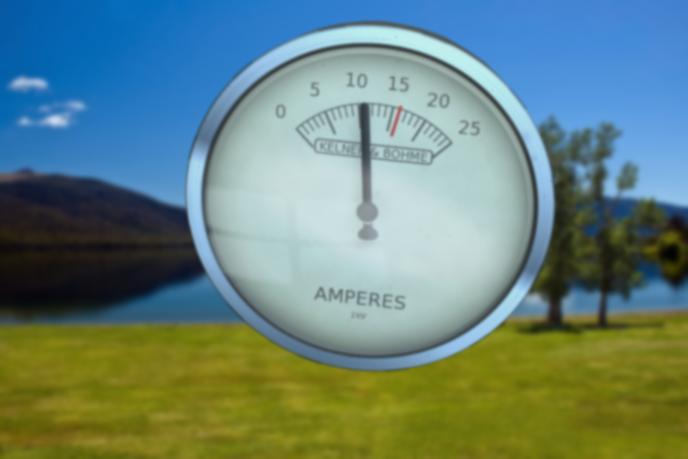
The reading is {"value": 11, "unit": "A"}
